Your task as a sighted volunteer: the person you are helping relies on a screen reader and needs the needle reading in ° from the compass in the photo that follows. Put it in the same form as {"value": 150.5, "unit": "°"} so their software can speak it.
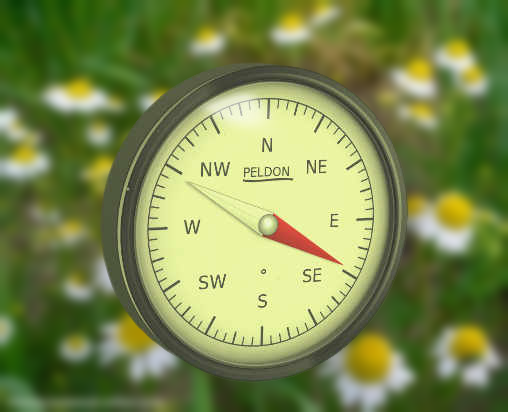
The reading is {"value": 117.5, "unit": "°"}
